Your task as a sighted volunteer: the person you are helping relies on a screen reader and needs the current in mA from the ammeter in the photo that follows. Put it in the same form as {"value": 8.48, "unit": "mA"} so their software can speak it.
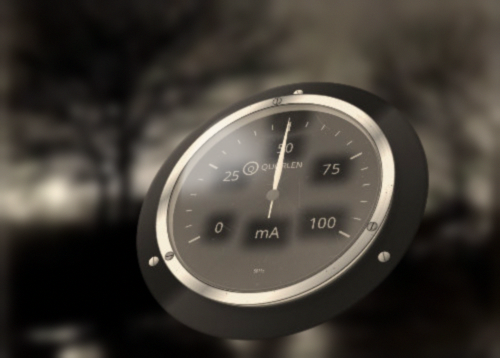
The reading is {"value": 50, "unit": "mA"}
